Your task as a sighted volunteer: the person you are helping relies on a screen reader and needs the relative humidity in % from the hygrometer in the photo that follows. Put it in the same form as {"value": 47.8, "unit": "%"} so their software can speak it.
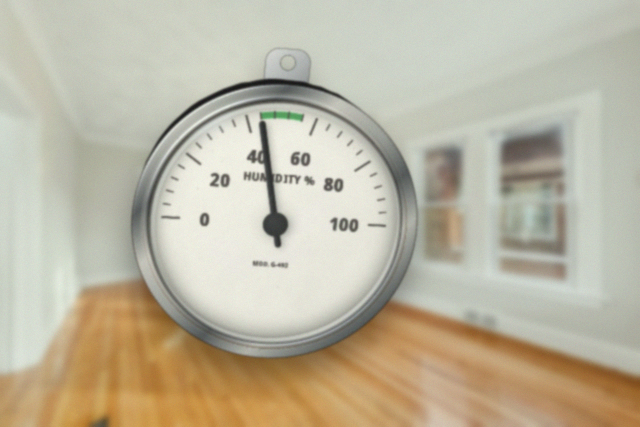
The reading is {"value": 44, "unit": "%"}
